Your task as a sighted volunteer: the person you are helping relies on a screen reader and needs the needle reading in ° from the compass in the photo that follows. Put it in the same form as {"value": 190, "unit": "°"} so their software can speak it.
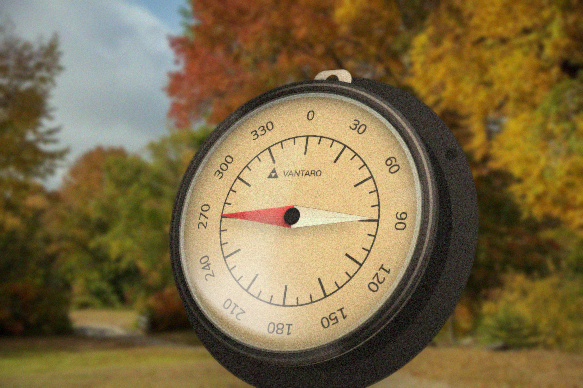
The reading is {"value": 270, "unit": "°"}
